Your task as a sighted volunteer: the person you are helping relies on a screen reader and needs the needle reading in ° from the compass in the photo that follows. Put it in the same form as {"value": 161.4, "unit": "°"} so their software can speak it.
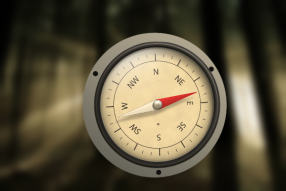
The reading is {"value": 75, "unit": "°"}
